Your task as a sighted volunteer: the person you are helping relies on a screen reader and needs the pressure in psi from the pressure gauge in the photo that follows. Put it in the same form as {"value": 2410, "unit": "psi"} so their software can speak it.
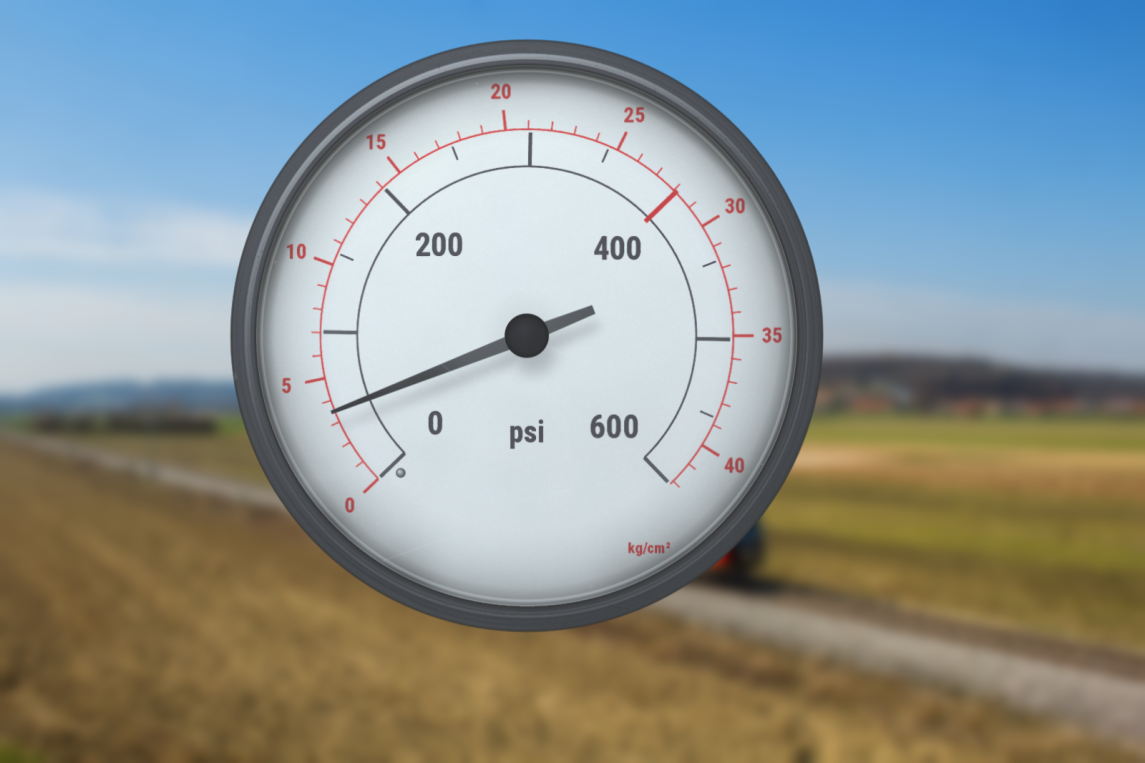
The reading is {"value": 50, "unit": "psi"}
